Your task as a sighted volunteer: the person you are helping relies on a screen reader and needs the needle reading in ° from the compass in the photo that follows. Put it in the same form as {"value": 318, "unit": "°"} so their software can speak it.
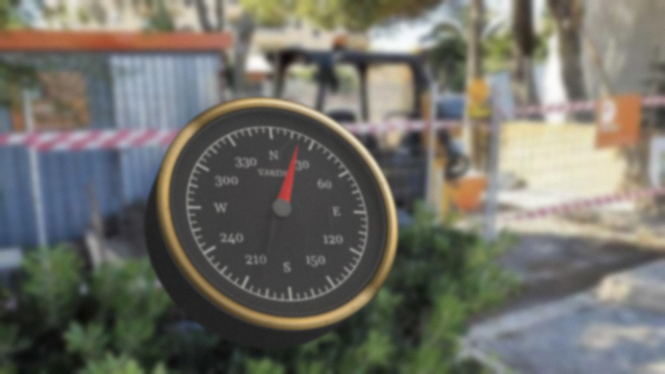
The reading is {"value": 20, "unit": "°"}
